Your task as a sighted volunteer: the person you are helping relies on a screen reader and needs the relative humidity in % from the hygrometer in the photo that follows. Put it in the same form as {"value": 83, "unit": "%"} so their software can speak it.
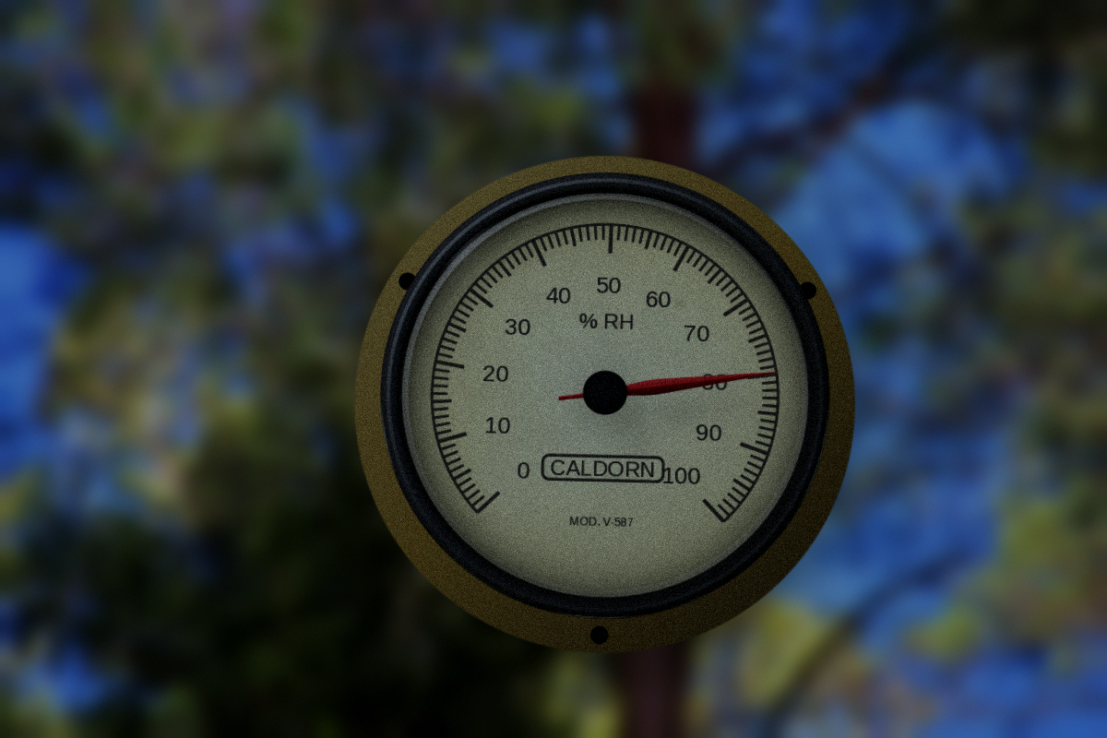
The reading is {"value": 80, "unit": "%"}
